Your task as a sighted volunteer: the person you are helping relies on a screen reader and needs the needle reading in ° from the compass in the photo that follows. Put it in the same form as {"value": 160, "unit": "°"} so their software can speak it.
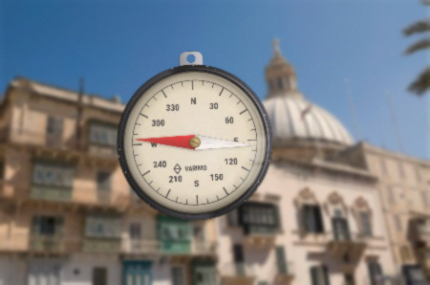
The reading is {"value": 275, "unit": "°"}
